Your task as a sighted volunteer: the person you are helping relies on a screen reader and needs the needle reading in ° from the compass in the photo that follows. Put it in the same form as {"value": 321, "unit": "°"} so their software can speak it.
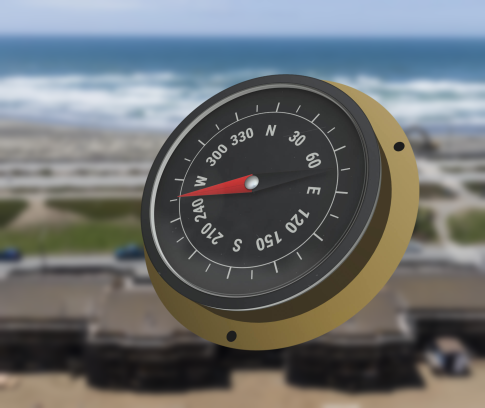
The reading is {"value": 255, "unit": "°"}
